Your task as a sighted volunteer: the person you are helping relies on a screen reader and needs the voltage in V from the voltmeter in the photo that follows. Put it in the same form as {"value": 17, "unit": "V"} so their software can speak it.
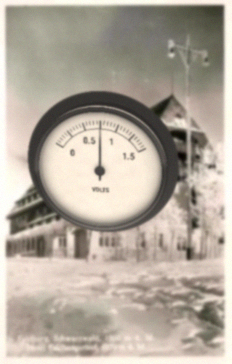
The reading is {"value": 0.75, "unit": "V"}
